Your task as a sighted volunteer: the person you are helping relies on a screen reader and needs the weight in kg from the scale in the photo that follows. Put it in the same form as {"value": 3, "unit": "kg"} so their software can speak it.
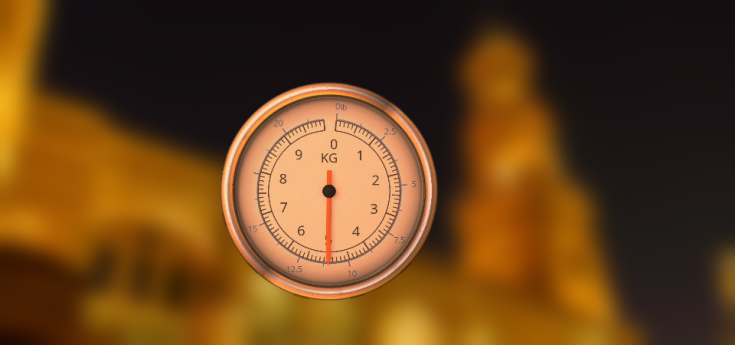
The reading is {"value": 5, "unit": "kg"}
